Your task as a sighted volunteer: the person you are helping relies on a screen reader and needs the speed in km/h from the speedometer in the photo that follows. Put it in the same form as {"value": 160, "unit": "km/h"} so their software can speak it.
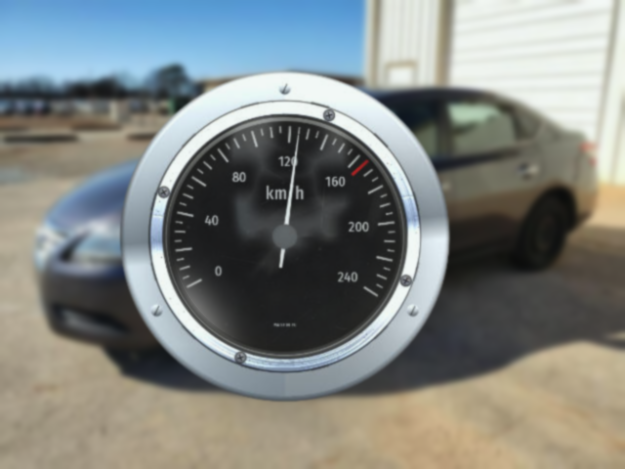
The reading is {"value": 125, "unit": "km/h"}
